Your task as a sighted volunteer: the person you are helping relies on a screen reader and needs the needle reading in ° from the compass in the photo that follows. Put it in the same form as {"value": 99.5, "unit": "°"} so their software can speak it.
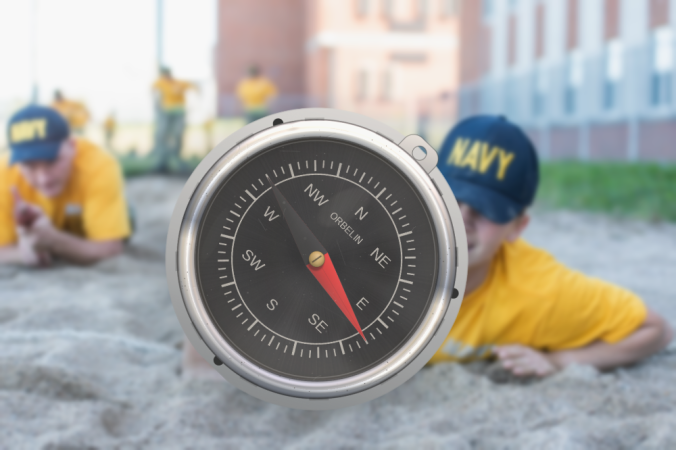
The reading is {"value": 105, "unit": "°"}
